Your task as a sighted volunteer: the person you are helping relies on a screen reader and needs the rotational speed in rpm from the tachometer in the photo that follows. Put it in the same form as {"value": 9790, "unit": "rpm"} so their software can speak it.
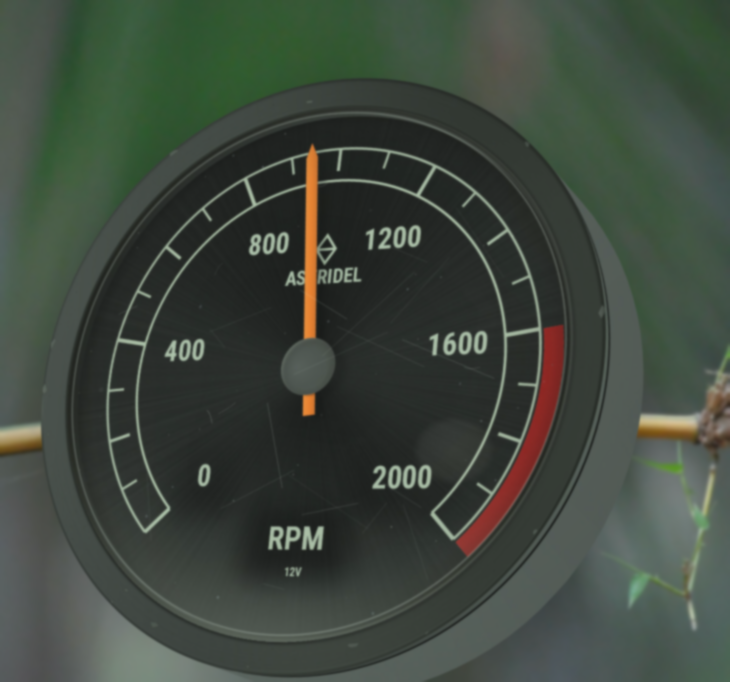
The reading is {"value": 950, "unit": "rpm"}
